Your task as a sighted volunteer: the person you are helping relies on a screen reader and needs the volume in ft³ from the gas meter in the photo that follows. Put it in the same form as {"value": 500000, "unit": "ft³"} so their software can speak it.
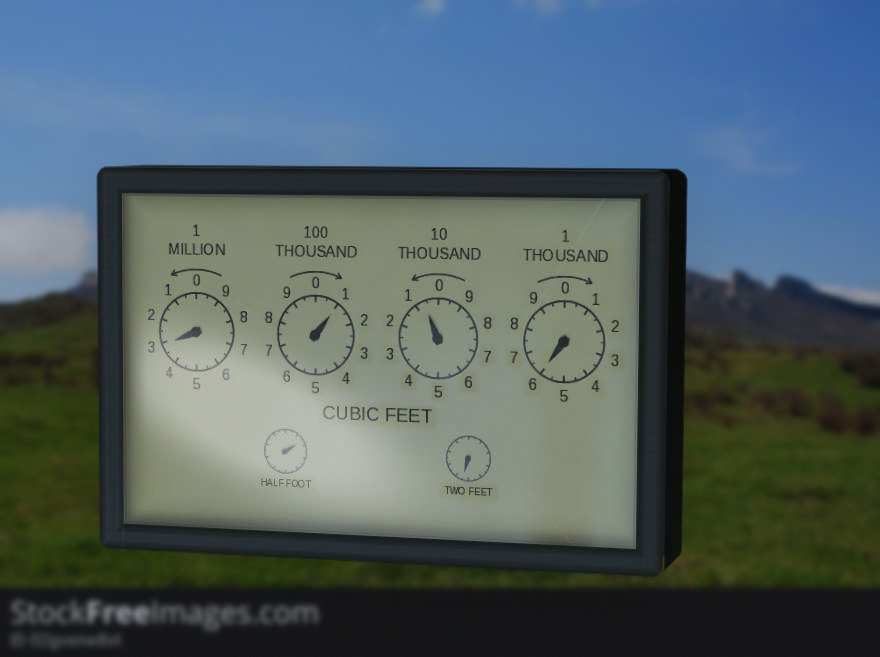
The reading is {"value": 310600, "unit": "ft³"}
